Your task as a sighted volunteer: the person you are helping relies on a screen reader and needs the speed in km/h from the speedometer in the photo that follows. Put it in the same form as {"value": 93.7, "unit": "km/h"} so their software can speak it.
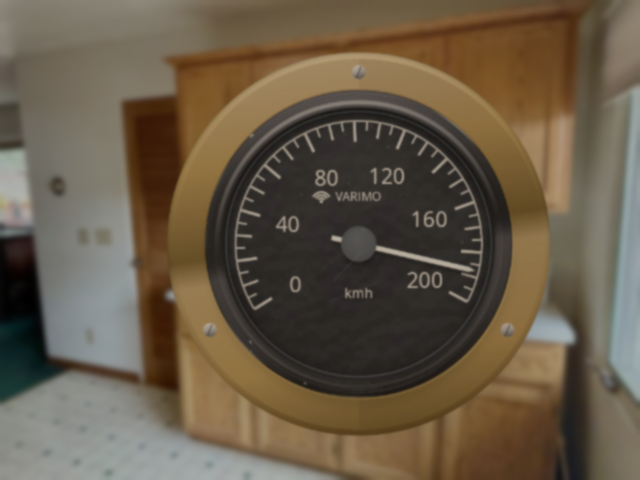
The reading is {"value": 187.5, "unit": "km/h"}
